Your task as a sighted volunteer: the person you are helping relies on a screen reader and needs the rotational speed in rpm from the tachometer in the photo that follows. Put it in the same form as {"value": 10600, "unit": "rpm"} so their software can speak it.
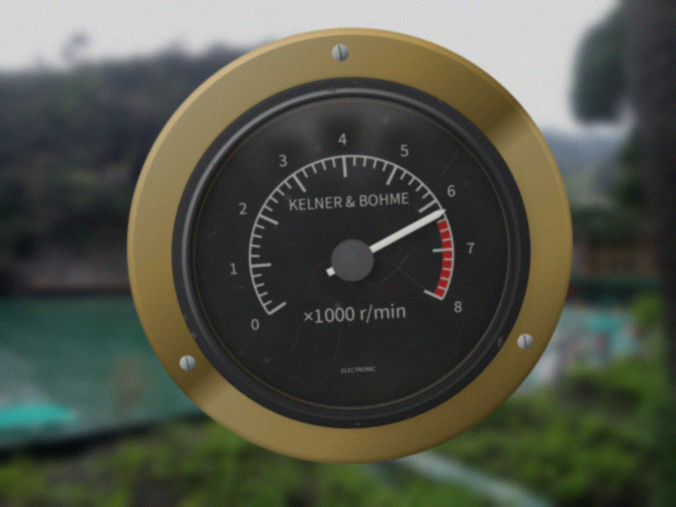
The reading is {"value": 6200, "unit": "rpm"}
